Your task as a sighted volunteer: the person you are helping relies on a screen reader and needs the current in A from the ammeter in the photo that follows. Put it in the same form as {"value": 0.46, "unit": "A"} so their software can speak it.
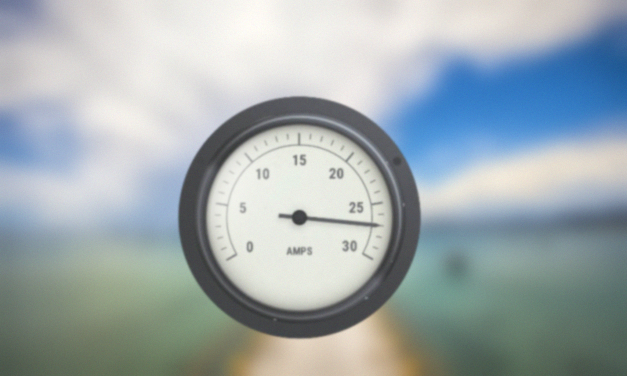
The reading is {"value": 27, "unit": "A"}
